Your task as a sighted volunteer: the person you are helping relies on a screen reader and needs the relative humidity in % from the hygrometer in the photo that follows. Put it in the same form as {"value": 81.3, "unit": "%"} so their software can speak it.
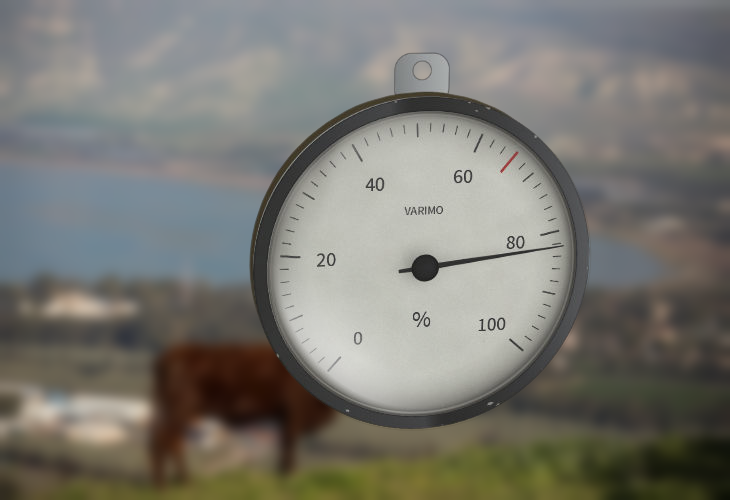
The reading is {"value": 82, "unit": "%"}
